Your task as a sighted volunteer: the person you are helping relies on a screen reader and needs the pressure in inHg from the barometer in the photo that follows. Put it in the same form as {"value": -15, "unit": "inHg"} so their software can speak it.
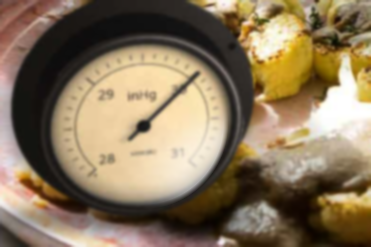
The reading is {"value": 30, "unit": "inHg"}
